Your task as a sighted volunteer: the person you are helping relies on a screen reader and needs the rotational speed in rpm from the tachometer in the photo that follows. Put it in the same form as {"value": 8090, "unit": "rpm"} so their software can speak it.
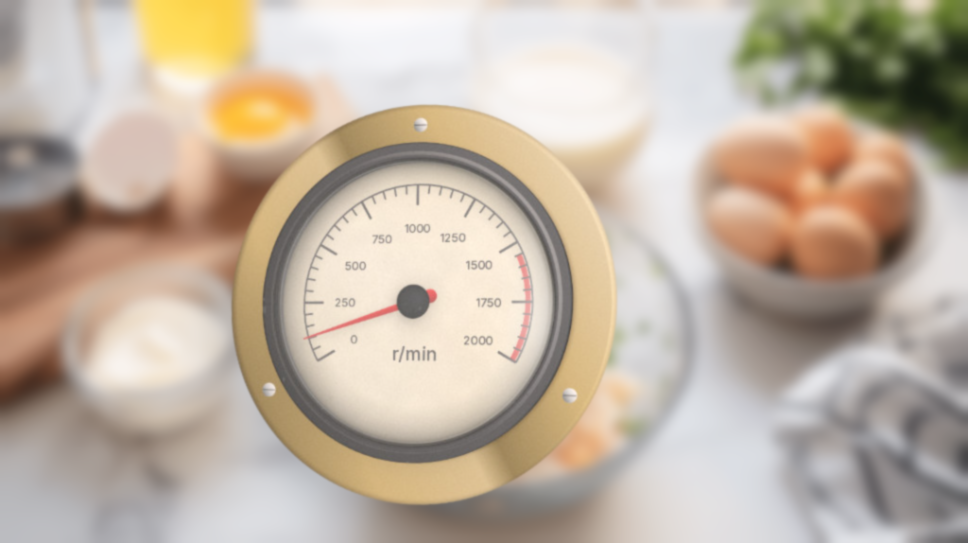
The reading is {"value": 100, "unit": "rpm"}
